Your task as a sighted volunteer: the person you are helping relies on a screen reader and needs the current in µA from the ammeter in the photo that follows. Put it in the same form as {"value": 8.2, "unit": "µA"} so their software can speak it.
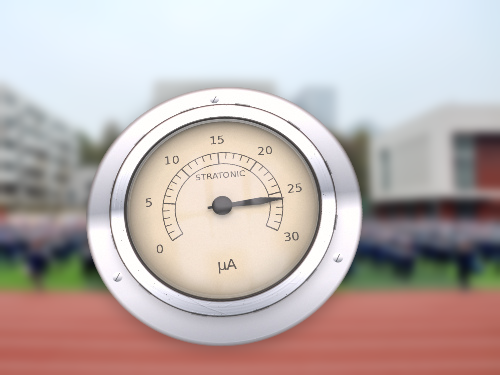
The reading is {"value": 26, "unit": "µA"}
